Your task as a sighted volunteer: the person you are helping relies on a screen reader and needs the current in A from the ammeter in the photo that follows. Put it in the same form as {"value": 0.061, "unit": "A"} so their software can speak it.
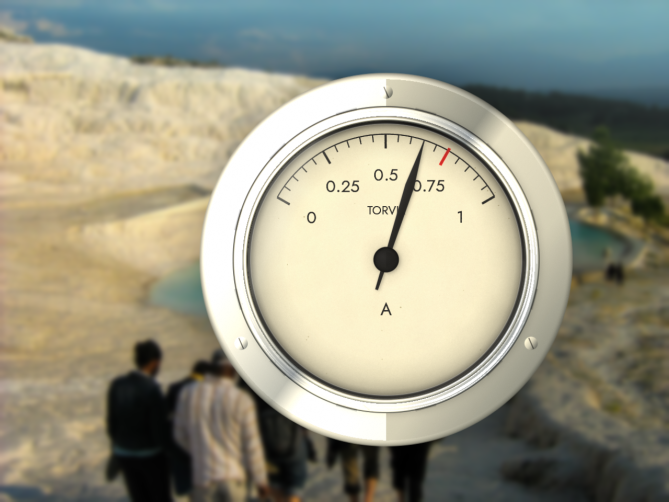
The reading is {"value": 0.65, "unit": "A"}
